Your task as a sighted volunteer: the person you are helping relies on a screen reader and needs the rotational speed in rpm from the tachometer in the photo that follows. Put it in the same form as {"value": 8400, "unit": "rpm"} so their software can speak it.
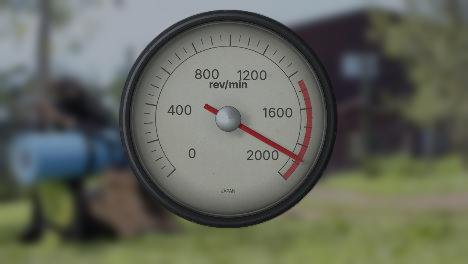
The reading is {"value": 1875, "unit": "rpm"}
